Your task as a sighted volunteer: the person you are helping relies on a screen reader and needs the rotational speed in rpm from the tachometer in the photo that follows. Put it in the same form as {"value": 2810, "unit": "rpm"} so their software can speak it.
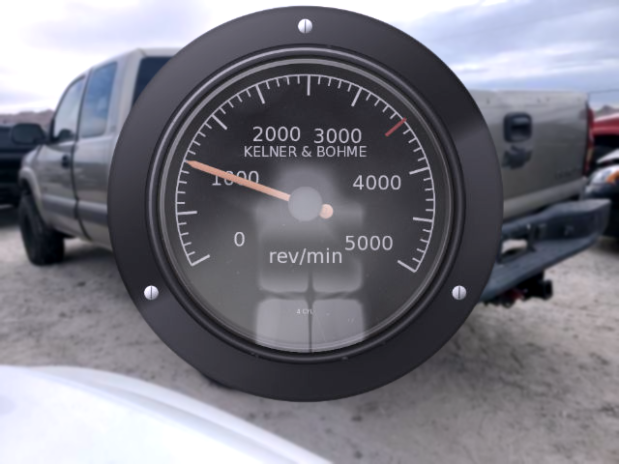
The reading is {"value": 1000, "unit": "rpm"}
